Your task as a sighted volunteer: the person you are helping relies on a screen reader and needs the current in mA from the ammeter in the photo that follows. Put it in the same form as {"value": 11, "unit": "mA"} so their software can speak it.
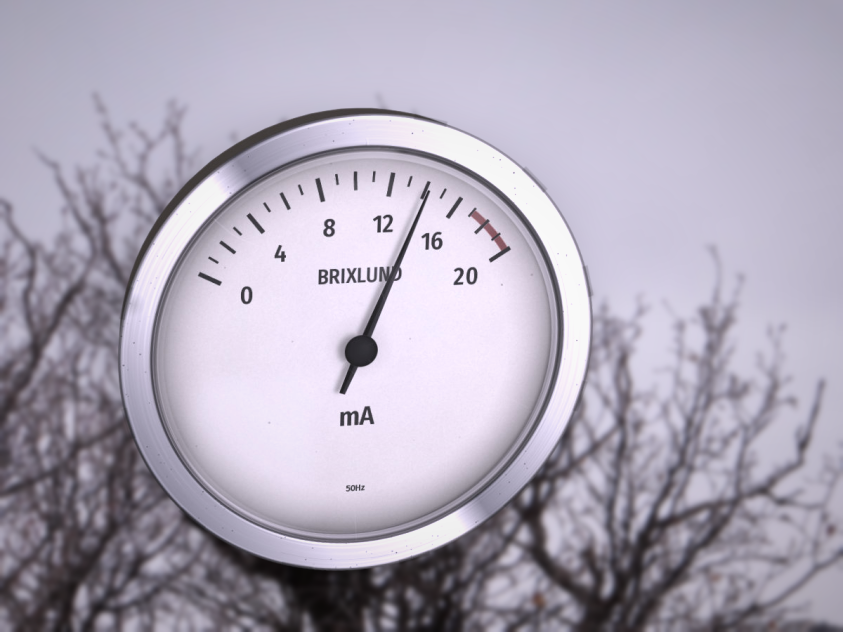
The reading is {"value": 14, "unit": "mA"}
